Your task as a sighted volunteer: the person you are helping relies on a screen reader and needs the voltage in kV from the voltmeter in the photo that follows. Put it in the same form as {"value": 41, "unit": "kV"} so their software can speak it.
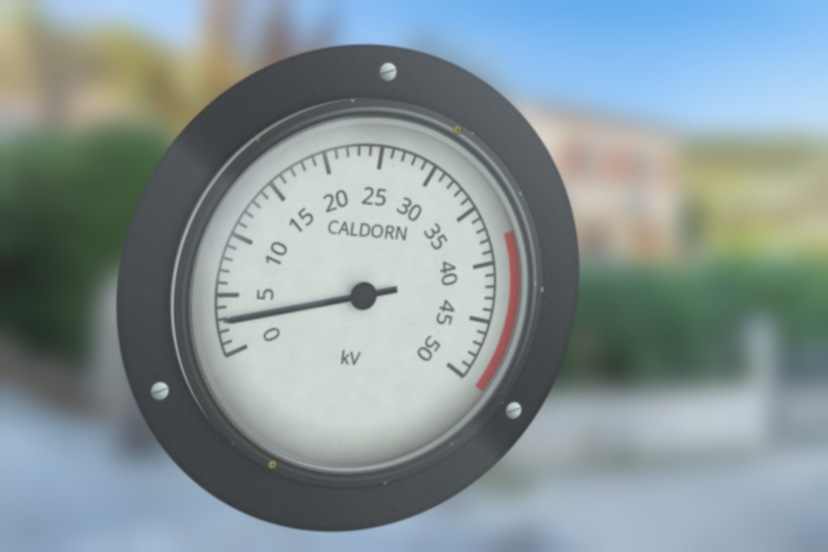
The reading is {"value": 3, "unit": "kV"}
